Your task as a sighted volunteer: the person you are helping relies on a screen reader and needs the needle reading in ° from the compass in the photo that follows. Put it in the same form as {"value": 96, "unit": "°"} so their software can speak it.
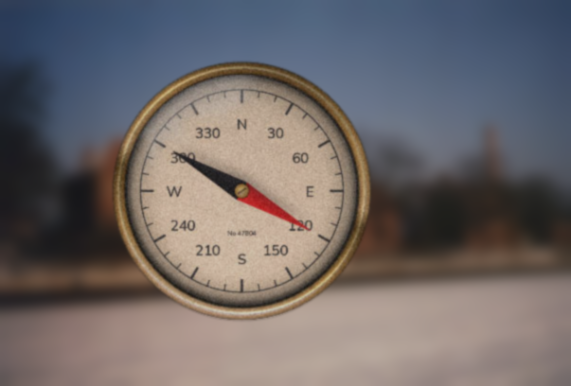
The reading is {"value": 120, "unit": "°"}
